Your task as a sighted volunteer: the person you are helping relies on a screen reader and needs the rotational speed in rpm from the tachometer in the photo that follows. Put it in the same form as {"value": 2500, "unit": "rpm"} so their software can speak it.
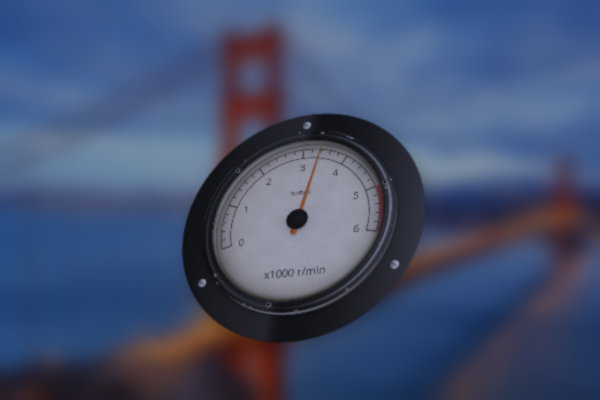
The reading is {"value": 3400, "unit": "rpm"}
